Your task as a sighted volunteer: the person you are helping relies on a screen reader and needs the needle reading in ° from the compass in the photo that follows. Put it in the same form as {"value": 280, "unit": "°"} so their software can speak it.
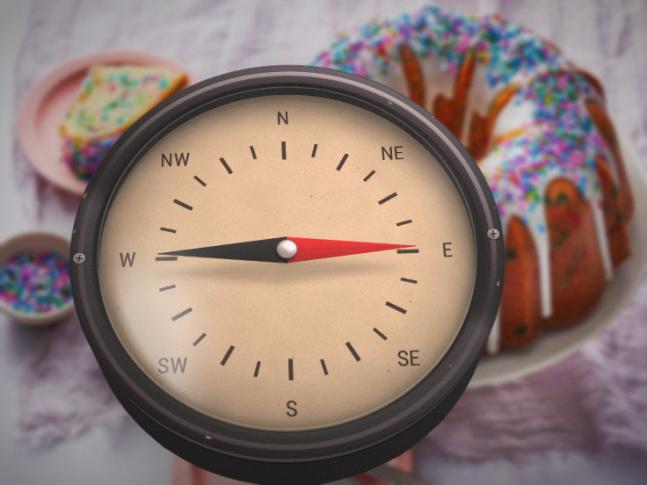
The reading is {"value": 90, "unit": "°"}
